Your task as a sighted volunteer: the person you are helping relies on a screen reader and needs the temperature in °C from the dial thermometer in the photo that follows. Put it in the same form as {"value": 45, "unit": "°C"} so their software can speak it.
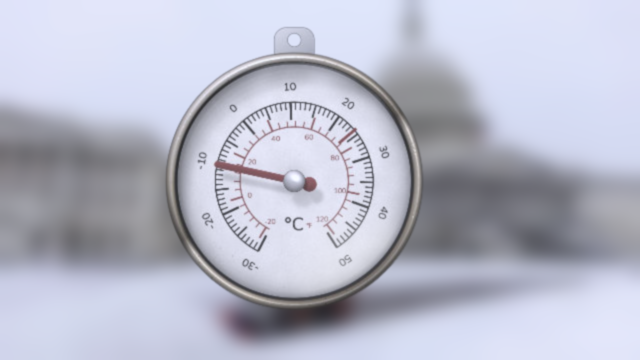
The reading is {"value": -10, "unit": "°C"}
